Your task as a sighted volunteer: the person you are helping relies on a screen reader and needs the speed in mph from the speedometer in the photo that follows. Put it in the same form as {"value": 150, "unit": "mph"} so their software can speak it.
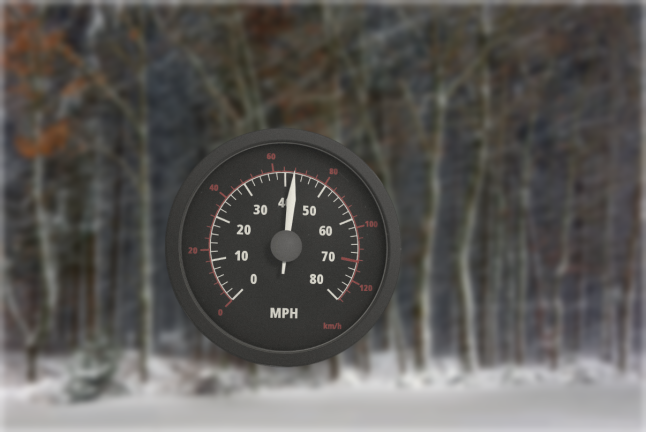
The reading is {"value": 42, "unit": "mph"}
